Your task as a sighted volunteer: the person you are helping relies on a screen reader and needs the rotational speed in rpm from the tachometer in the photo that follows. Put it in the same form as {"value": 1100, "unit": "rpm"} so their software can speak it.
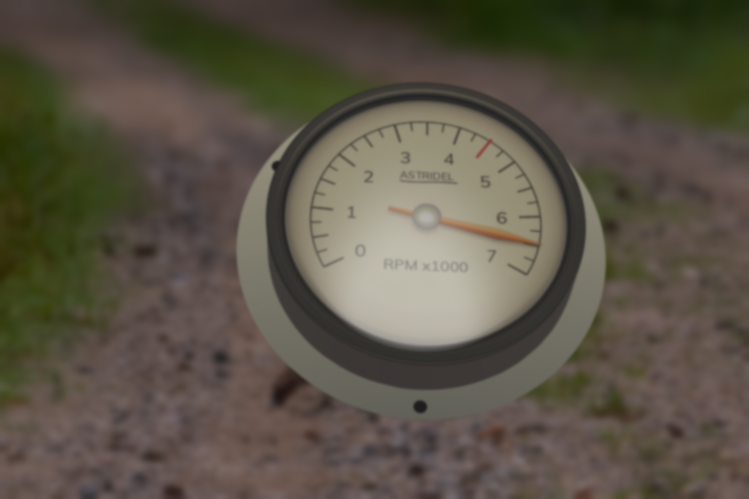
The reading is {"value": 6500, "unit": "rpm"}
